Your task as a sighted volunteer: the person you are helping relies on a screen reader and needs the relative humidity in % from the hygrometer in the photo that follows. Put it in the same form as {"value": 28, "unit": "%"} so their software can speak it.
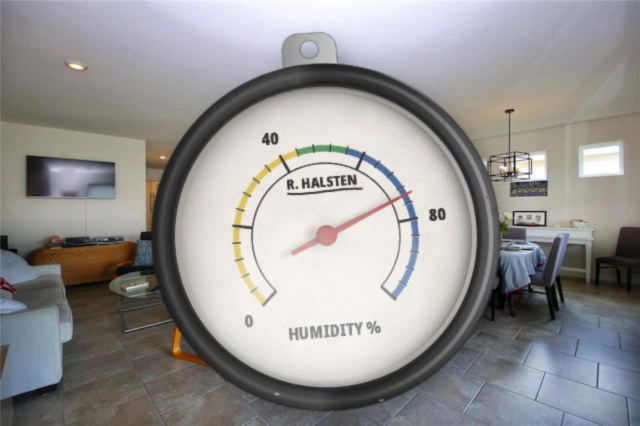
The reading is {"value": 74, "unit": "%"}
